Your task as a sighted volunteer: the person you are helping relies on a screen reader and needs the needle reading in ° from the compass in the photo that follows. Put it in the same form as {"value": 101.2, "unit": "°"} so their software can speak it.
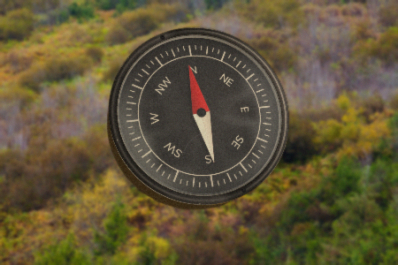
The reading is {"value": 355, "unit": "°"}
